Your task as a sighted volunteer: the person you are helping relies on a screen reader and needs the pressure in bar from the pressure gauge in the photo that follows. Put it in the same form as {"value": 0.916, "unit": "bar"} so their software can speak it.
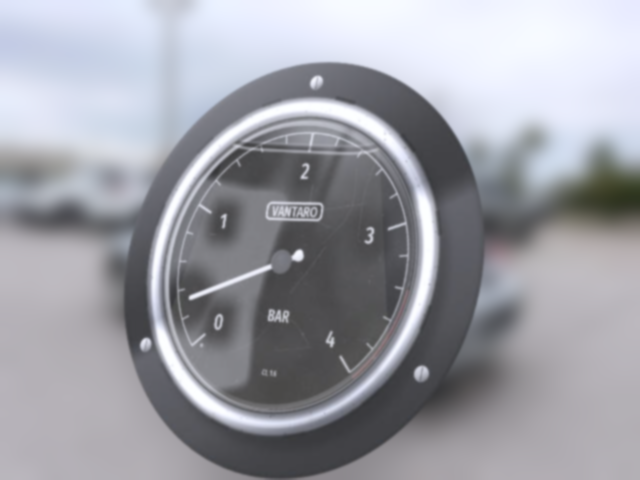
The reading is {"value": 0.3, "unit": "bar"}
